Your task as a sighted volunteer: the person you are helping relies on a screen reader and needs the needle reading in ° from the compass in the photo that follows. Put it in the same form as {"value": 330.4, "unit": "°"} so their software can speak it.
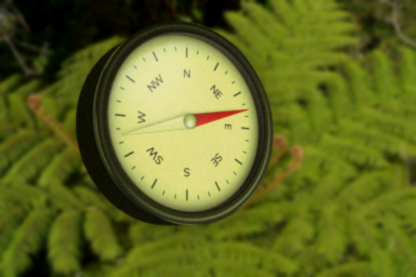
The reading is {"value": 75, "unit": "°"}
